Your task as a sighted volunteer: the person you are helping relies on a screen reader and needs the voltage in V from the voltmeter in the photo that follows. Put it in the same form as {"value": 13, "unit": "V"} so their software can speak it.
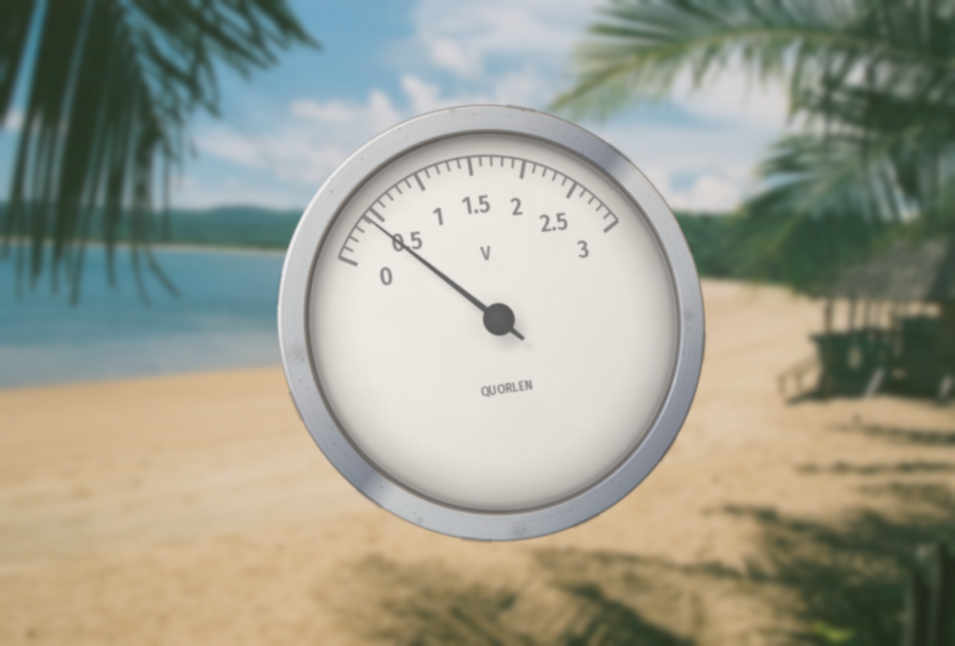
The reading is {"value": 0.4, "unit": "V"}
